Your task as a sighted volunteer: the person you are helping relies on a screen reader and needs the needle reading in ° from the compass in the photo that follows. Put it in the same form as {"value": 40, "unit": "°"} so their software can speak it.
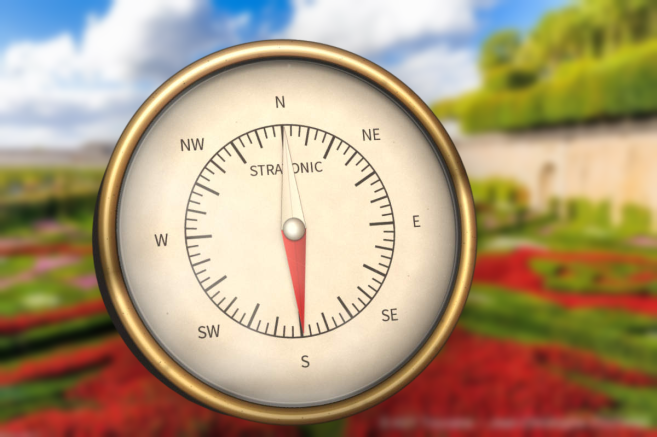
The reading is {"value": 180, "unit": "°"}
